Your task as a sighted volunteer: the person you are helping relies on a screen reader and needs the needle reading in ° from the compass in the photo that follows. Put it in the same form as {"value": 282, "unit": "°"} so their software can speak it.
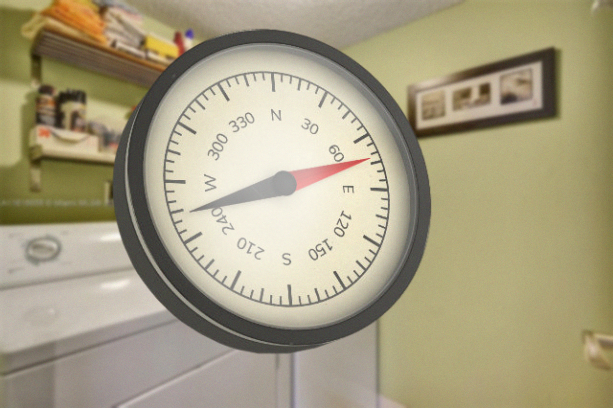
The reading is {"value": 72.5, "unit": "°"}
